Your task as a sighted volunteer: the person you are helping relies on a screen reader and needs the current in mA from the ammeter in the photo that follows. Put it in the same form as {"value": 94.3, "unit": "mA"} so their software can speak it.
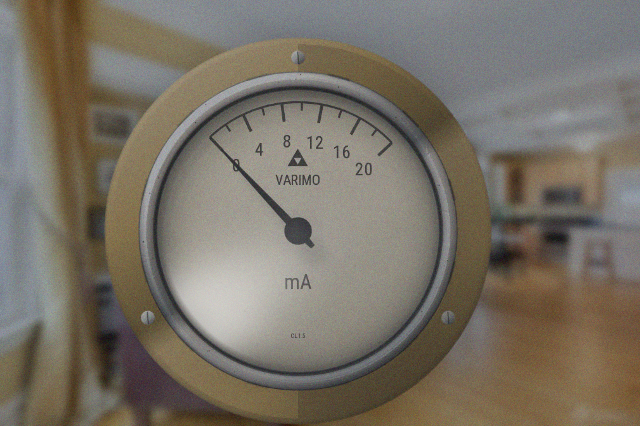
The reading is {"value": 0, "unit": "mA"}
